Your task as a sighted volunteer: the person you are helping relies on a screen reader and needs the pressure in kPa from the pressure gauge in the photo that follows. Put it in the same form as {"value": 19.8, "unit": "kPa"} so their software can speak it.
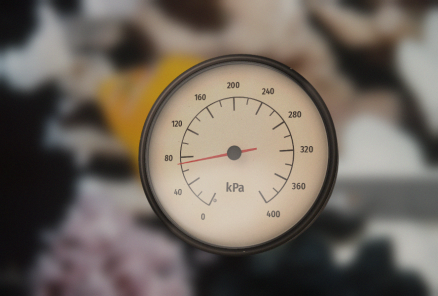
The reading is {"value": 70, "unit": "kPa"}
